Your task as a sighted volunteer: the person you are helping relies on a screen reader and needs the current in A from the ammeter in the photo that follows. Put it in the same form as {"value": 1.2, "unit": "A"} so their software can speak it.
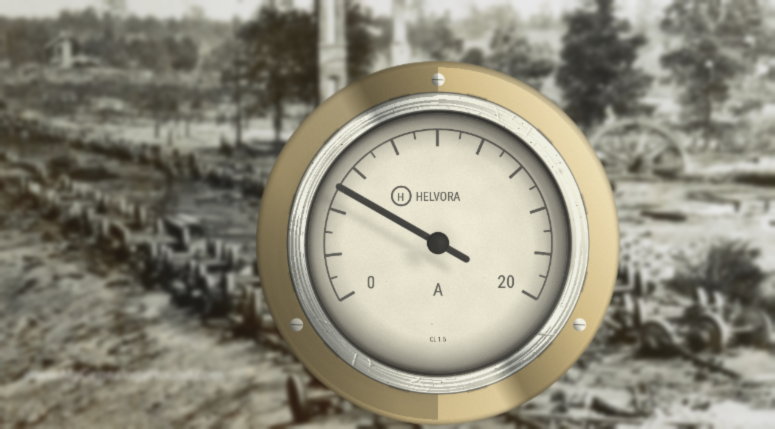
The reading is {"value": 5, "unit": "A"}
